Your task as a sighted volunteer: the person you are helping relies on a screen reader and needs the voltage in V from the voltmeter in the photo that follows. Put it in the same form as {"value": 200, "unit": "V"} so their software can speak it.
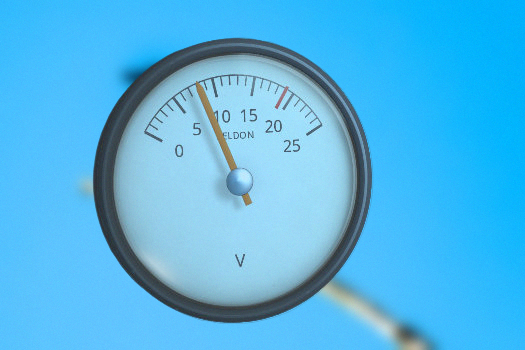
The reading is {"value": 8, "unit": "V"}
